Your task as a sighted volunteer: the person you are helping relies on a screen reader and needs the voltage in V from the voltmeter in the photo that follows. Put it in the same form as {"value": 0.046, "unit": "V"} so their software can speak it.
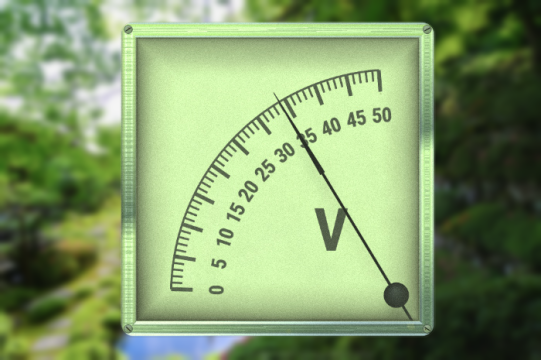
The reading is {"value": 34, "unit": "V"}
